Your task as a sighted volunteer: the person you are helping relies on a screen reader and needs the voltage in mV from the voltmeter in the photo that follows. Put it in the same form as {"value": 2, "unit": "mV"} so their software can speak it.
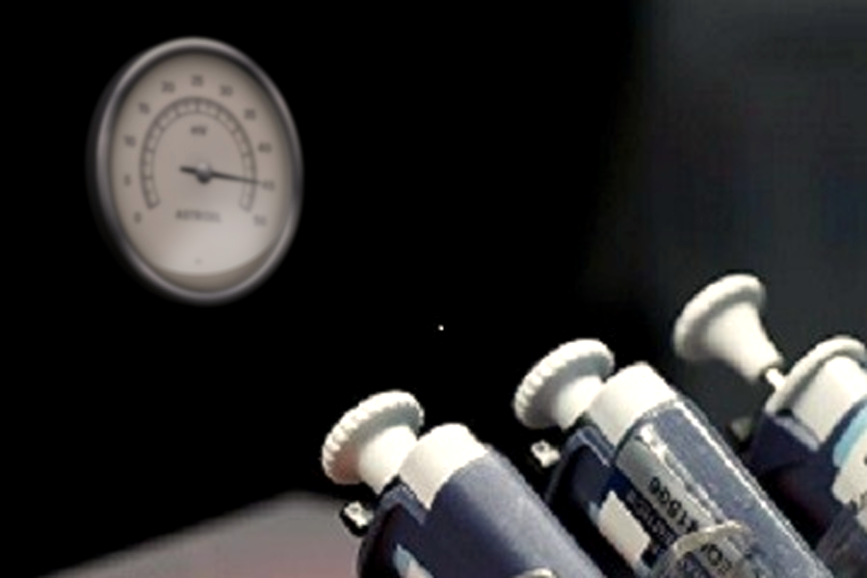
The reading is {"value": 45, "unit": "mV"}
